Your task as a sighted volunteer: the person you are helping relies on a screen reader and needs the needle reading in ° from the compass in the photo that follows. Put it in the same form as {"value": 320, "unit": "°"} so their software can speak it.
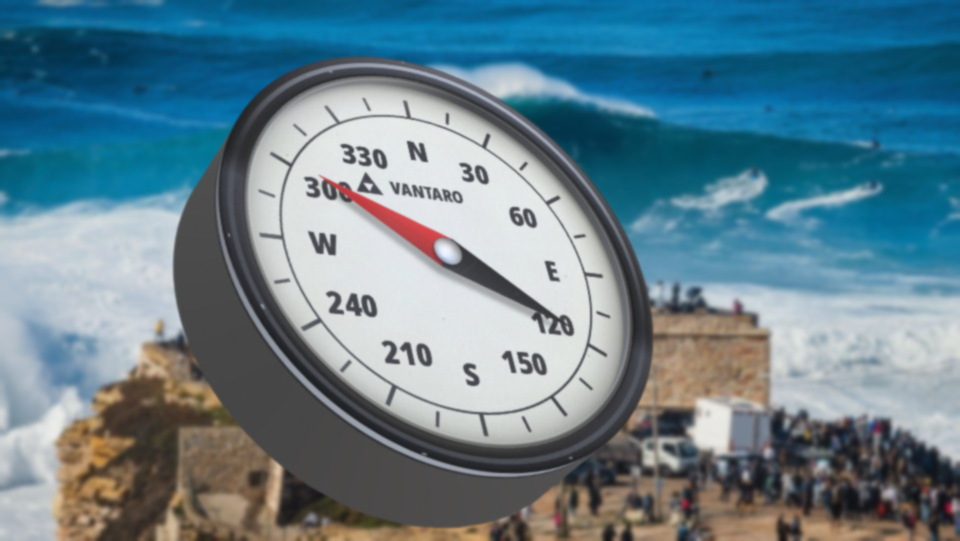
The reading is {"value": 300, "unit": "°"}
